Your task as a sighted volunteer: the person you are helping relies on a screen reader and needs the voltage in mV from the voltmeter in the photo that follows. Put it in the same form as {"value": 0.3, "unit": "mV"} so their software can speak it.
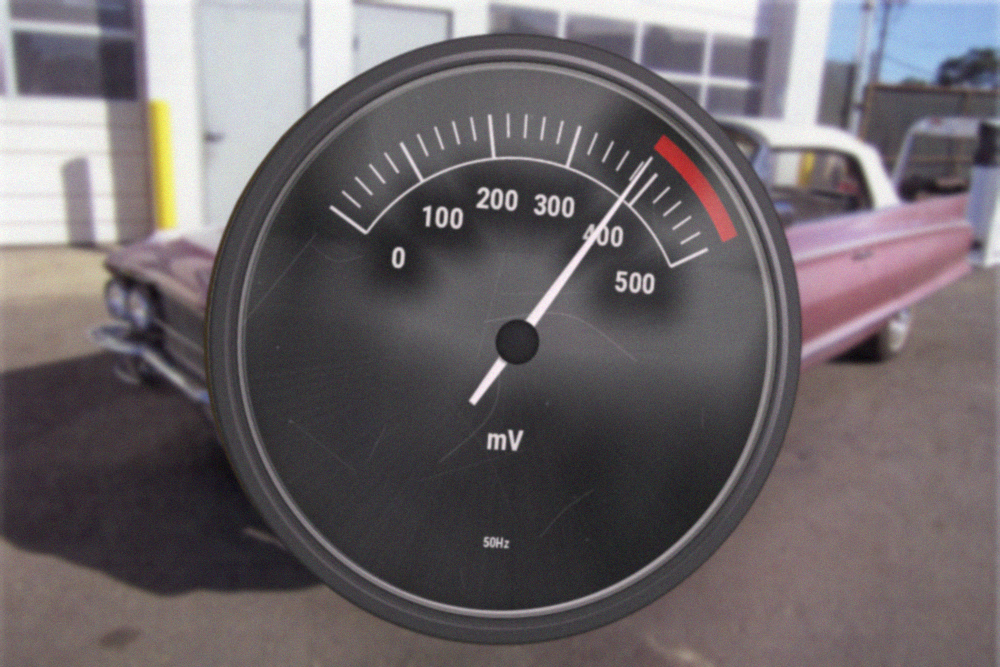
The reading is {"value": 380, "unit": "mV"}
